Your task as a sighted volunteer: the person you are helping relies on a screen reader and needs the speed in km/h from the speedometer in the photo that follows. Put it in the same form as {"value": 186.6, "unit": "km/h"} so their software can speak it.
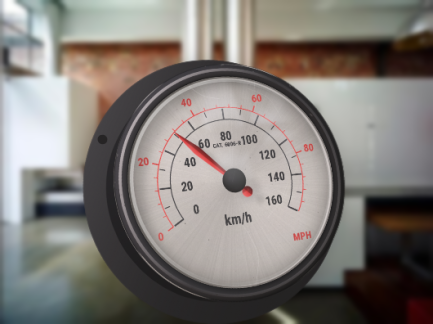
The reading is {"value": 50, "unit": "km/h"}
